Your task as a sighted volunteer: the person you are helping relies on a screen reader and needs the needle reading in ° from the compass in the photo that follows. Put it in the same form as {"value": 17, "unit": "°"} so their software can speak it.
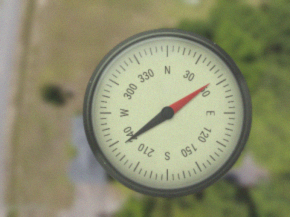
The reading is {"value": 55, "unit": "°"}
